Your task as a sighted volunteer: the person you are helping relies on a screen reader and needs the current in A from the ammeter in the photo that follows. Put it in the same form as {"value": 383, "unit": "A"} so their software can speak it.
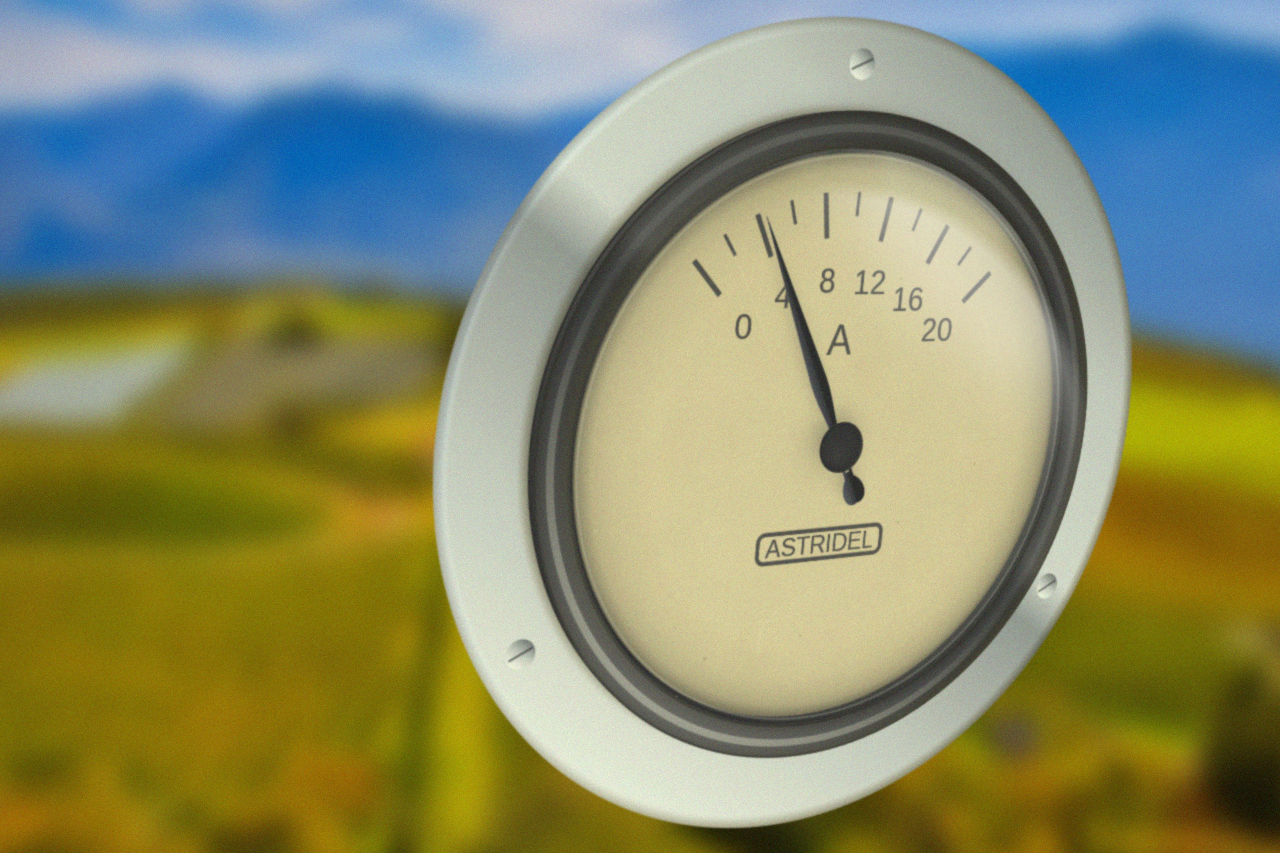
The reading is {"value": 4, "unit": "A"}
